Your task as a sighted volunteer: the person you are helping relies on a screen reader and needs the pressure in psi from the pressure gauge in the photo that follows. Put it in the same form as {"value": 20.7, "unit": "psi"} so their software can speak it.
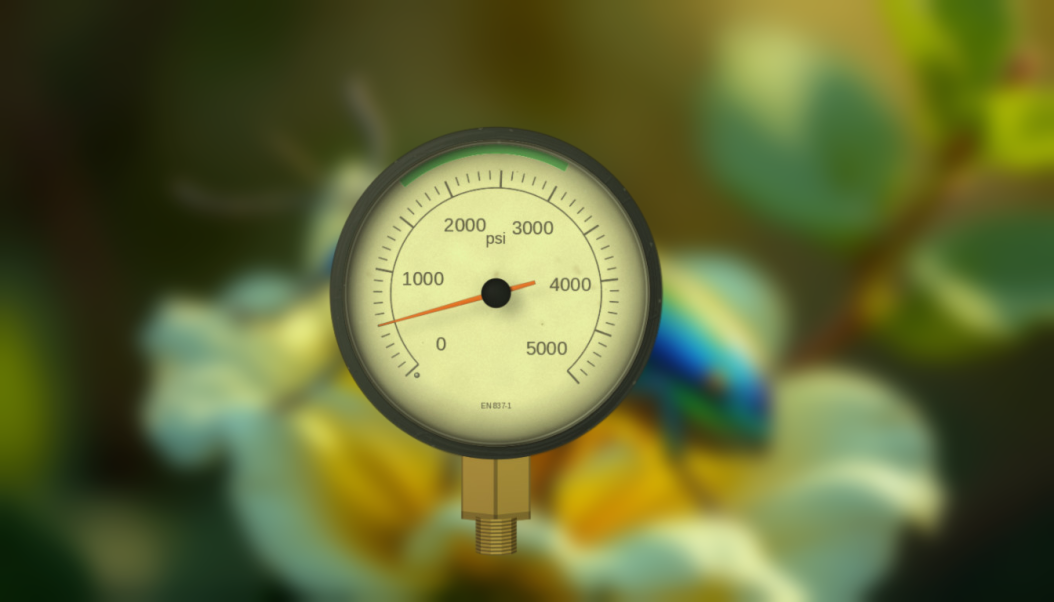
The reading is {"value": 500, "unit": "psi"}
